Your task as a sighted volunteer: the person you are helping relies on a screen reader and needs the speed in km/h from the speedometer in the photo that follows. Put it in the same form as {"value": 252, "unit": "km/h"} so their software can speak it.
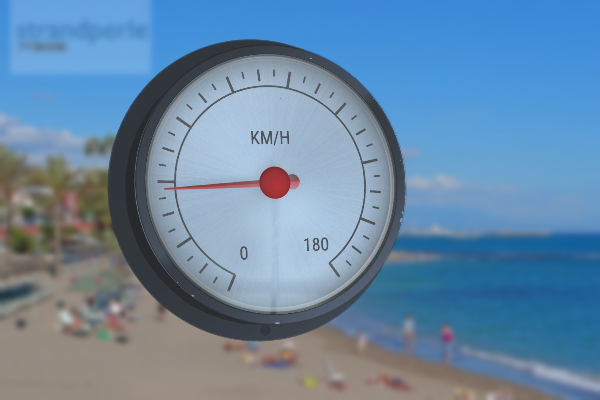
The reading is {"value": 37.5, "unit": "km/h"}
